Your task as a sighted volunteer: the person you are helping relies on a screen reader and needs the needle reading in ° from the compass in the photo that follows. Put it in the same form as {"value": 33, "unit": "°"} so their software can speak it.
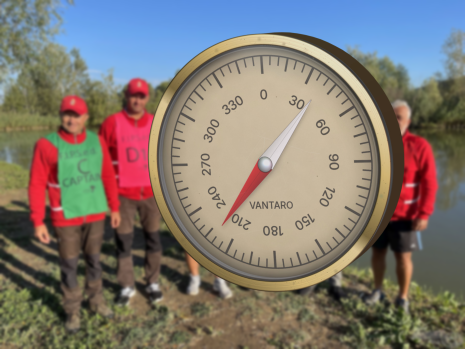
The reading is {"value": 220, "unit": "°"}
